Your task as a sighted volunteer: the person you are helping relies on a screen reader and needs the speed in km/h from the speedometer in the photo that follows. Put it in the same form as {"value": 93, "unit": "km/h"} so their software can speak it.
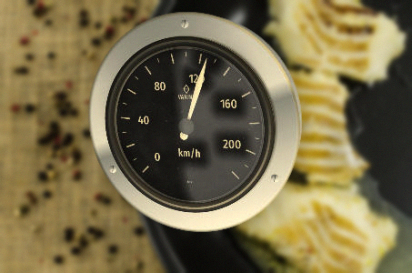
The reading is {"value": 125, "unit": "km/h"}
